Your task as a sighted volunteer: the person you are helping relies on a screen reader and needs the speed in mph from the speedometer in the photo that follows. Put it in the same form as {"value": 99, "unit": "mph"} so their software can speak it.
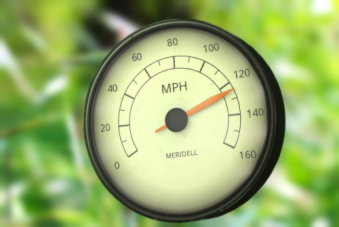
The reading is {"value": 125, "unit": "mph"}
